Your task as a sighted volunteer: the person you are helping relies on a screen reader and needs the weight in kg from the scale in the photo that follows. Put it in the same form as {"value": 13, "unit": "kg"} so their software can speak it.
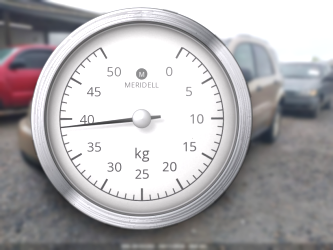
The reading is {"value": 39, "unit": "kg"}
